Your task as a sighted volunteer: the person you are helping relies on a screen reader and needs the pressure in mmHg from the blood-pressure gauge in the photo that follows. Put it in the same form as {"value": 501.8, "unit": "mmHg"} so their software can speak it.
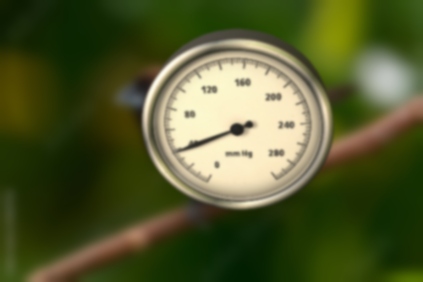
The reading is {"value": 40, "unit": "mmHg"}
